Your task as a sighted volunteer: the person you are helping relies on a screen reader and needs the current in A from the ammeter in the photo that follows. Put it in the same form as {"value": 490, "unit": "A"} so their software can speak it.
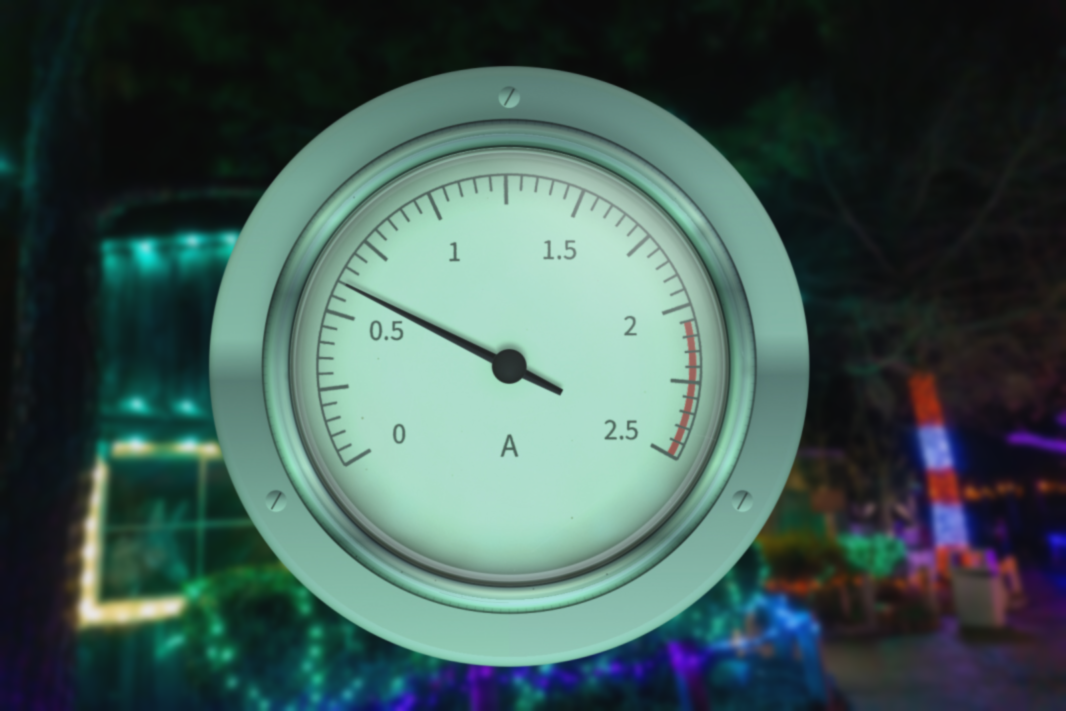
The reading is {"value": 0.6, "unit": "A"}
